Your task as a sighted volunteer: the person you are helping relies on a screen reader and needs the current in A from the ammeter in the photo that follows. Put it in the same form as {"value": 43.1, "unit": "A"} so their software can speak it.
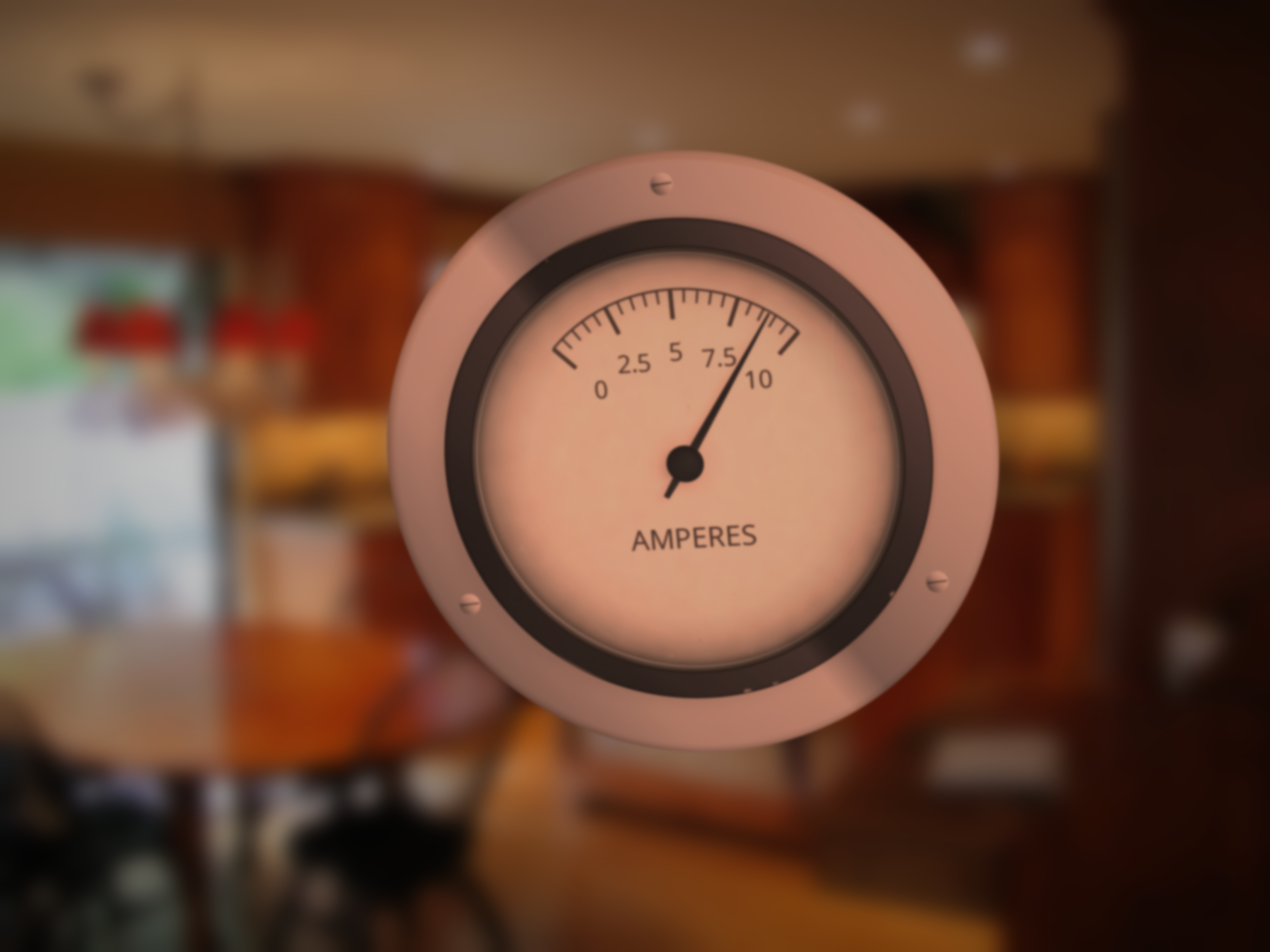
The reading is {"value": 8.75, "unit": "A"}
